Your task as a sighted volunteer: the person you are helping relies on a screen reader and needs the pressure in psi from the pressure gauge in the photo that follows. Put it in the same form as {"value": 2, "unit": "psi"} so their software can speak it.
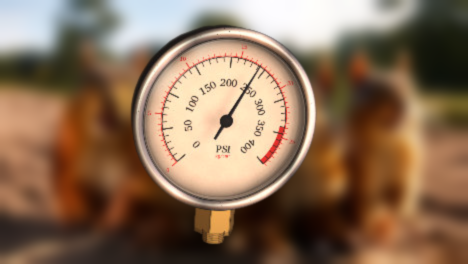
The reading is {"value": 240, "unit": "psi"}
